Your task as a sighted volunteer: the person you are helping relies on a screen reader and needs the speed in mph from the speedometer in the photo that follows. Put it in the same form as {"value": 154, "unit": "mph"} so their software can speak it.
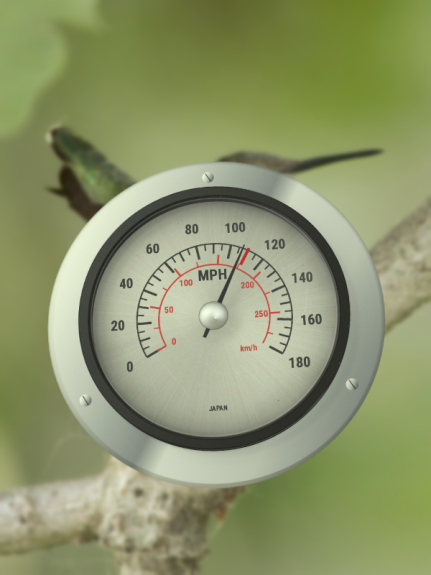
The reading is {"value": 107.5, "unit": "mph"}
